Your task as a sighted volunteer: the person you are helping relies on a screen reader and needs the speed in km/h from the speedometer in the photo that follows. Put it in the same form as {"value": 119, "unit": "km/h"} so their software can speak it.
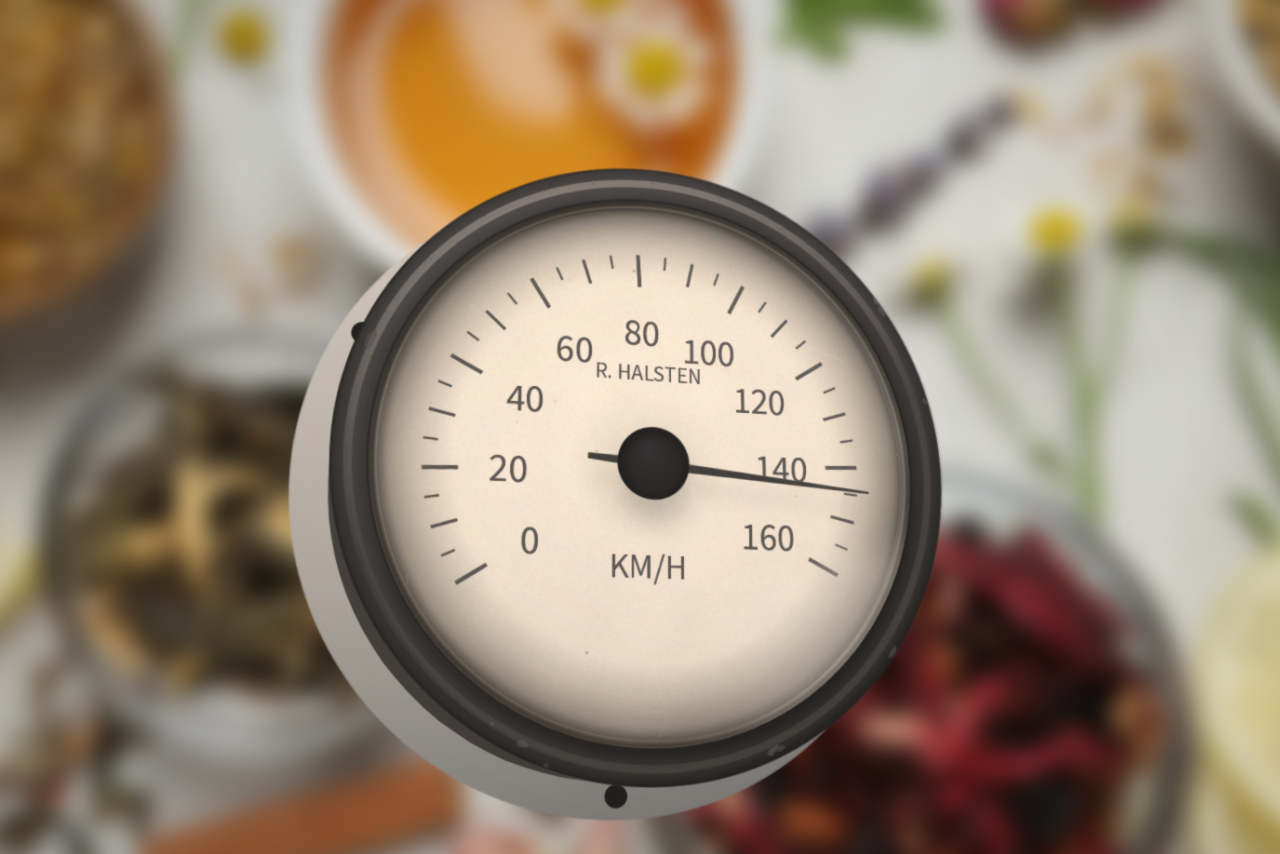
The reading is {"value": 145, "unit": "km/h"}
